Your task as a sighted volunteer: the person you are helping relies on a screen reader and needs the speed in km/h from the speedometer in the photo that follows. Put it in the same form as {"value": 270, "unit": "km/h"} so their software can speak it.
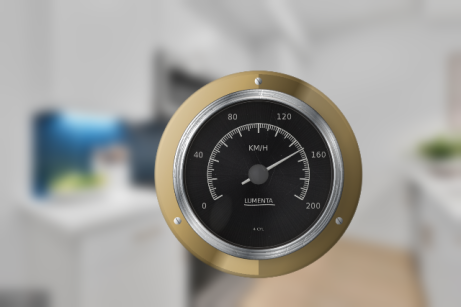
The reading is {"value": 150, "unit": "km/h"}
